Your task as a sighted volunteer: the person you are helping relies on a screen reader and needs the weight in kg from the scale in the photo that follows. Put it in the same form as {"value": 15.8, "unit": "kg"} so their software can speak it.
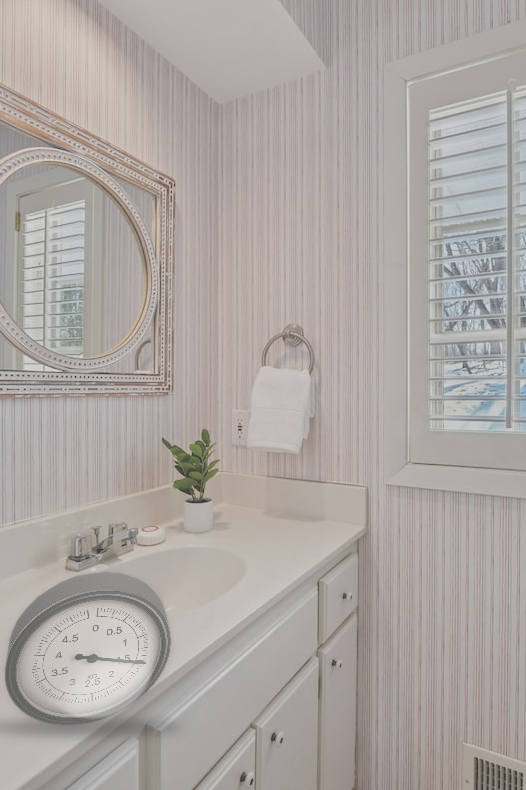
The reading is {"value": 1.5, "unit": "kg"}
